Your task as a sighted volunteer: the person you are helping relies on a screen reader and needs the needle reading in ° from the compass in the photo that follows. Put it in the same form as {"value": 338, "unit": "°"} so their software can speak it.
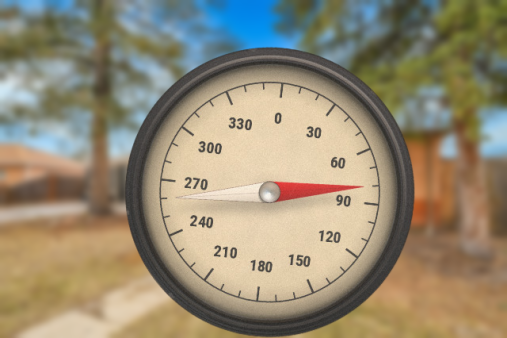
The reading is {"value": 80, "unit": "°"}
